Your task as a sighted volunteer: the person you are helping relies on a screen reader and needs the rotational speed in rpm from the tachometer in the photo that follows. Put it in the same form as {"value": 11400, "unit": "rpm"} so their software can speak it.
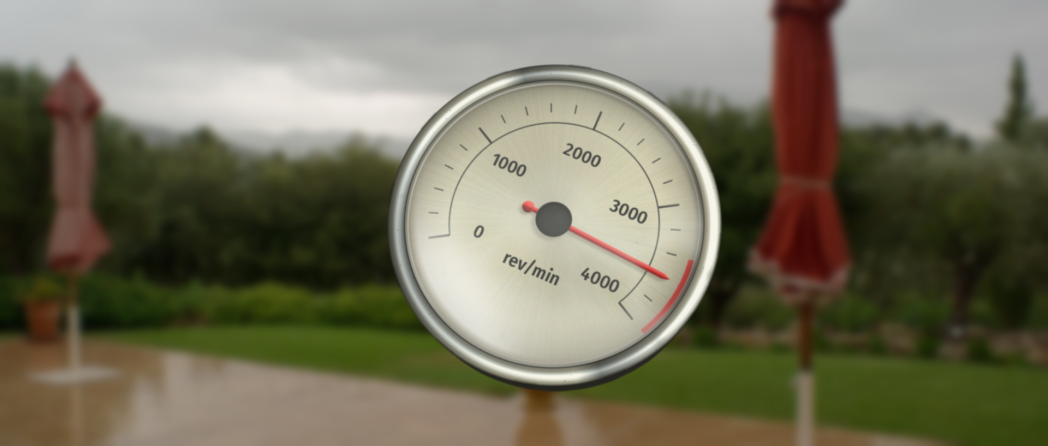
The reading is {"value": 3600, "unit": "rpm"}
